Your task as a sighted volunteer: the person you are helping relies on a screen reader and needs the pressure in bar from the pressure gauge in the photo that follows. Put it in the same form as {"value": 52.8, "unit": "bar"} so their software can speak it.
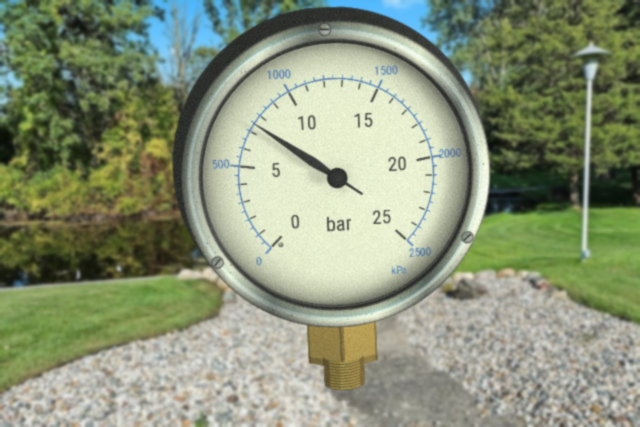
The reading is {"value": 7.5, "unit": "bar"}
